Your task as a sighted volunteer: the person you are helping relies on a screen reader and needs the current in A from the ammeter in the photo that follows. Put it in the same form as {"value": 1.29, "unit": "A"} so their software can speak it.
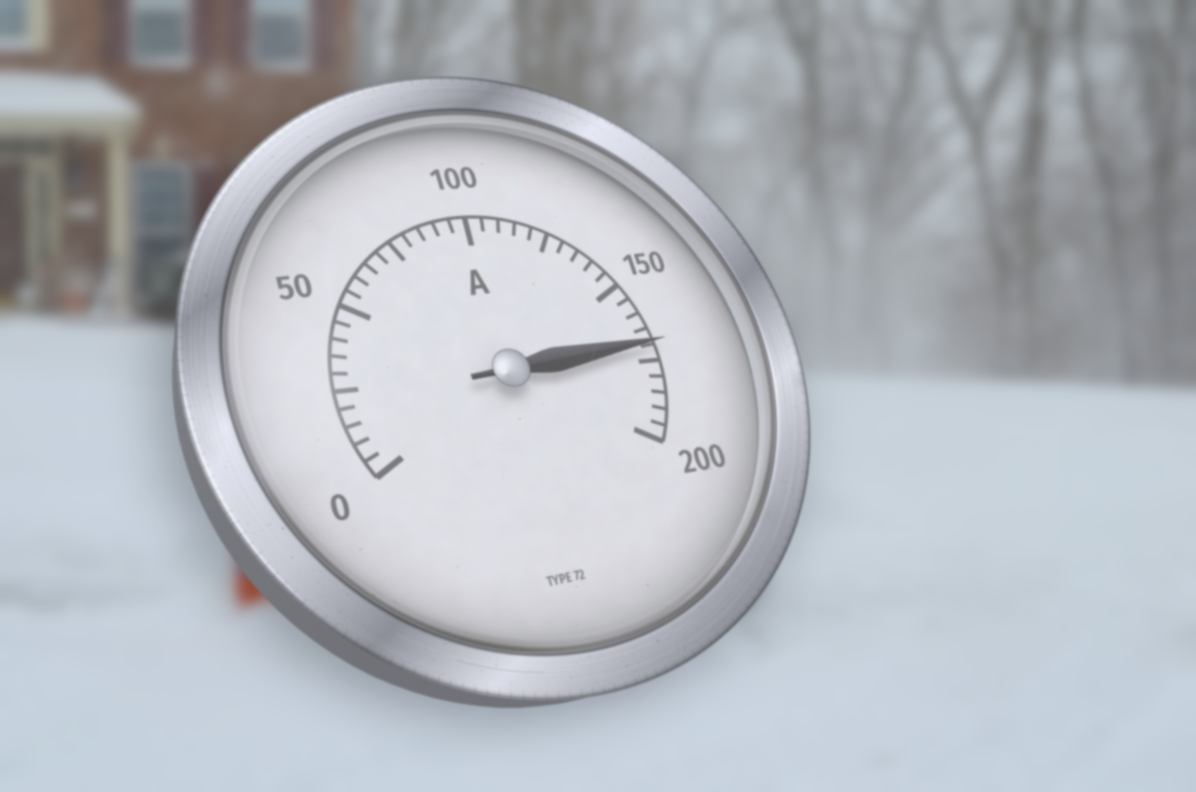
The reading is {"value": 170, "unit": "A"}
